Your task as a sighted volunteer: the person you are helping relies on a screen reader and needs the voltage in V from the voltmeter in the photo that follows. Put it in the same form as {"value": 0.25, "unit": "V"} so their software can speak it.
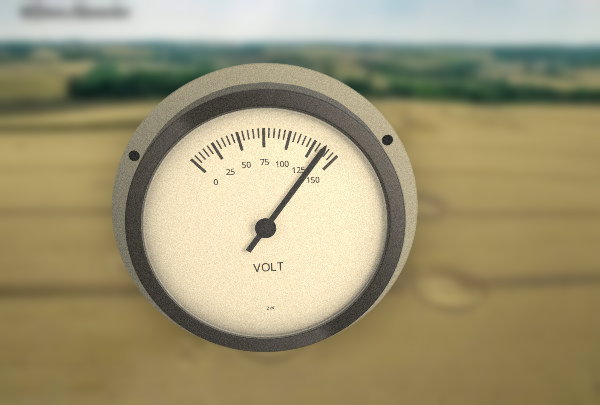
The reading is {"value": 135, "unit": "V"}
